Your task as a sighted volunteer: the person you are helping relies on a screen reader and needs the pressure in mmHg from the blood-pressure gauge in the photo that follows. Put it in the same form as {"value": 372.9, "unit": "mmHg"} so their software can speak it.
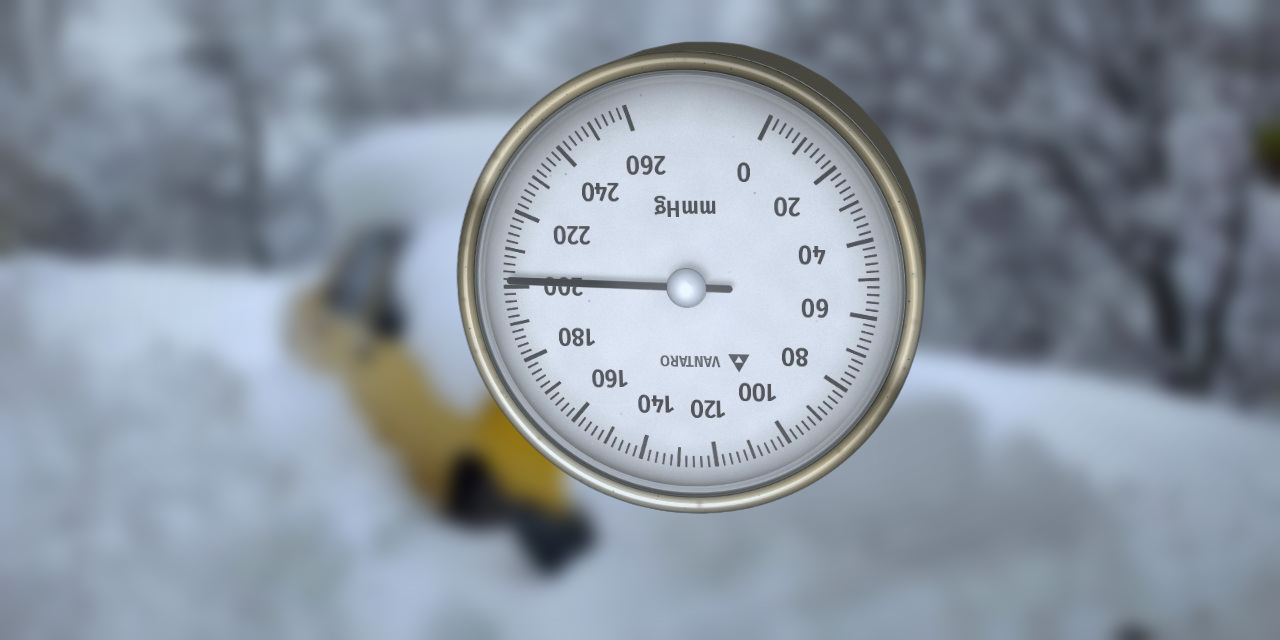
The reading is {"value": 202, "unit": "mmHg"}
